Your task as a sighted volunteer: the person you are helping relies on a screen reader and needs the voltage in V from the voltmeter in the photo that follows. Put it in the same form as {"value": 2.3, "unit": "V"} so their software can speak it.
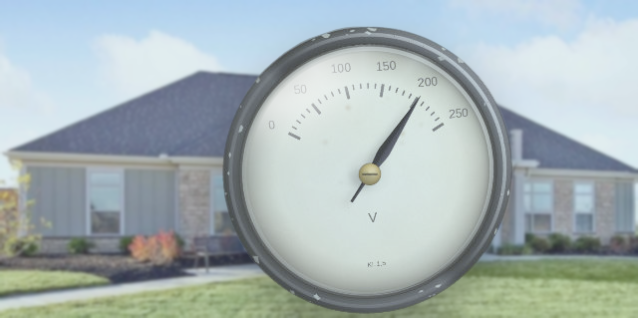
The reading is {"value": 200, "unit": "V"}
